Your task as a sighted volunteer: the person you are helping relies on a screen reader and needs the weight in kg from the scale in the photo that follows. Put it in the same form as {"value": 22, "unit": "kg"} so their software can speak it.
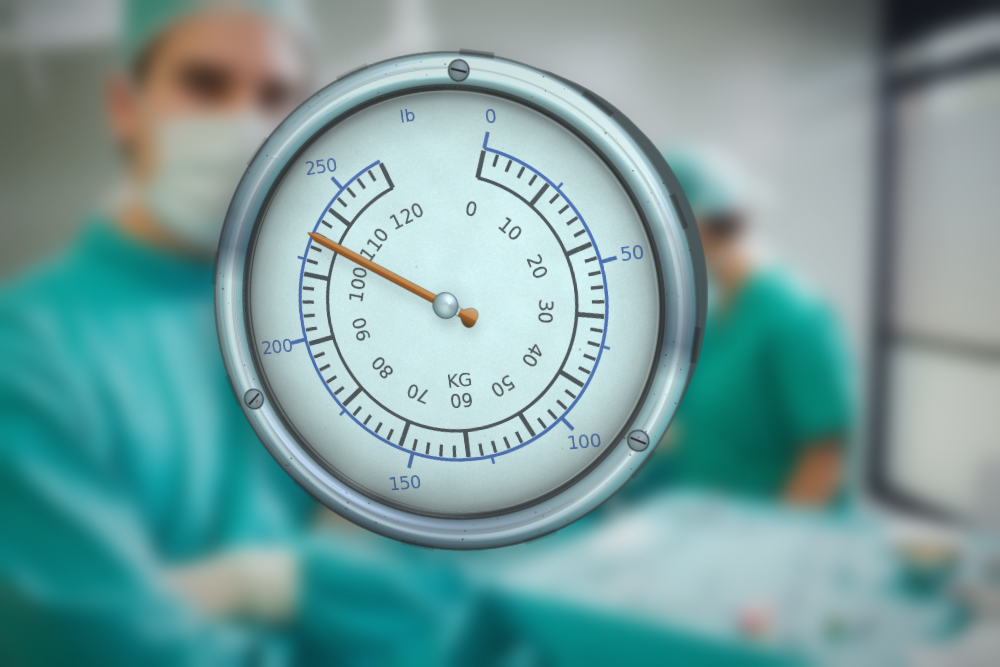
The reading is {"value": 106, "unit": "kg"}
